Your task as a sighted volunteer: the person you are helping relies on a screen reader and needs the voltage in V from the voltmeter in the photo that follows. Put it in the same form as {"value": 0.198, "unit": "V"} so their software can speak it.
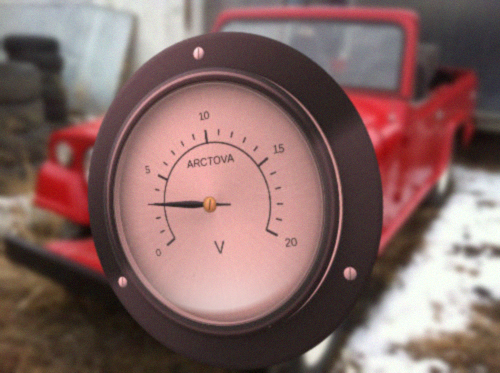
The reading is {"value": 3, "unit": "V"}
